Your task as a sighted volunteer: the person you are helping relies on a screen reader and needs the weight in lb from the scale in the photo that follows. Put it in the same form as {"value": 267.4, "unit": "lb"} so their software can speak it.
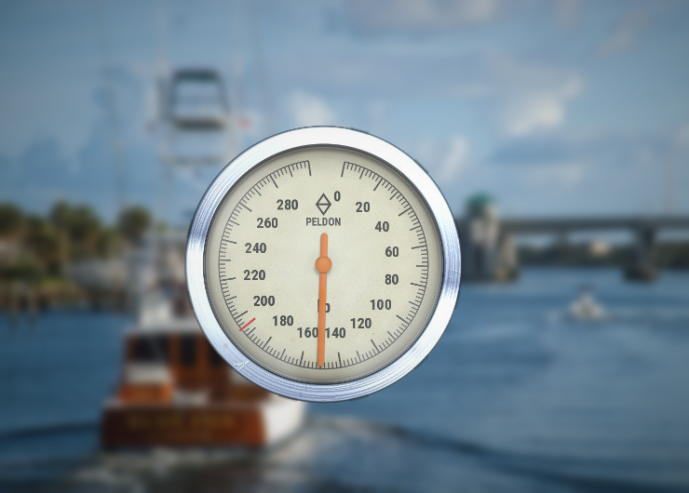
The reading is {"value": 150, "unit": "lb"}
